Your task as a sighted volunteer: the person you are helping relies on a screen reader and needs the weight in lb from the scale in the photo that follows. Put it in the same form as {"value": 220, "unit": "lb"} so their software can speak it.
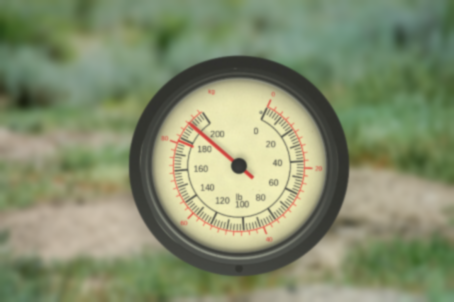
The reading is {"value": 190, "unit": "lb"}
